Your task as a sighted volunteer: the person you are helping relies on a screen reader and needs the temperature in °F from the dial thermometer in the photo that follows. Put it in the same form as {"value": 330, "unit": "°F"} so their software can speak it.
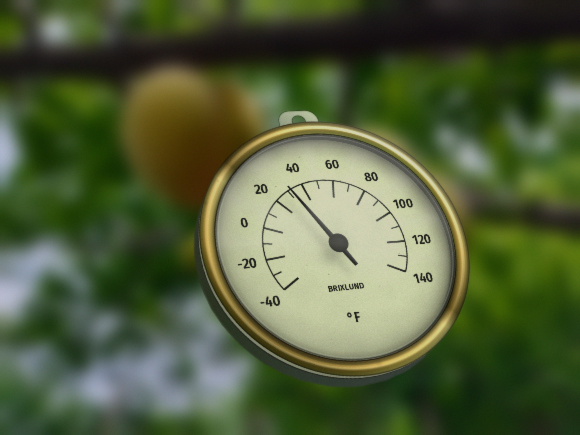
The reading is {"value": 30, "unit": "°F"}
